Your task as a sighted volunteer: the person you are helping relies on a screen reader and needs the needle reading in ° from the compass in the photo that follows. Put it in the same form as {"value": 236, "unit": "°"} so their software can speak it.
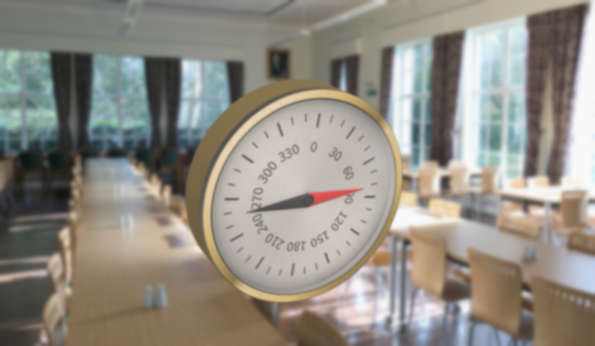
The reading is {"value": 80, "unit": "°"}
